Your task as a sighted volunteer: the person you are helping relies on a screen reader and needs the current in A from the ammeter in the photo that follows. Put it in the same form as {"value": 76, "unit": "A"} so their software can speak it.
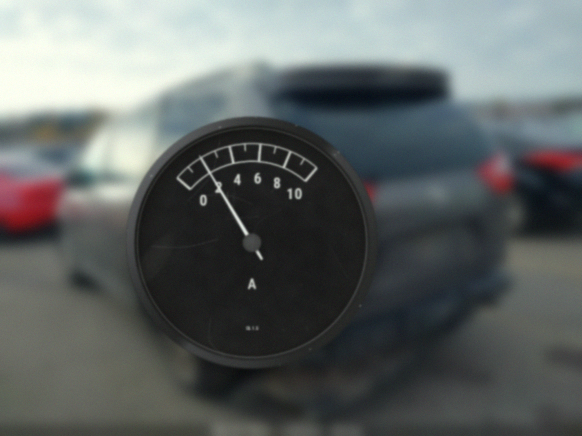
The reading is {"value": 2, "unit": "A"}
